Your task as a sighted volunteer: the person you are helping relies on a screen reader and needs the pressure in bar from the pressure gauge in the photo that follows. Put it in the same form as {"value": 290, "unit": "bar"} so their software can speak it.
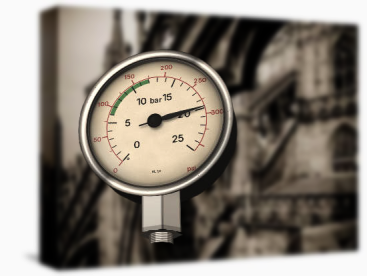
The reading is {"value": 20, "unit": "bar"}
